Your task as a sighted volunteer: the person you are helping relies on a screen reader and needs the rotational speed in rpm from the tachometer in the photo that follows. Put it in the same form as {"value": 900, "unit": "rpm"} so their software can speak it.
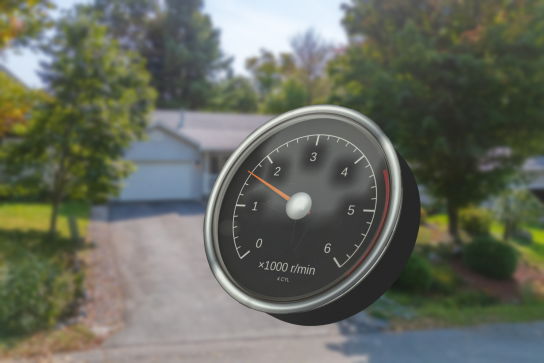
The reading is {"value": 1600, "unit": "rpm"}
